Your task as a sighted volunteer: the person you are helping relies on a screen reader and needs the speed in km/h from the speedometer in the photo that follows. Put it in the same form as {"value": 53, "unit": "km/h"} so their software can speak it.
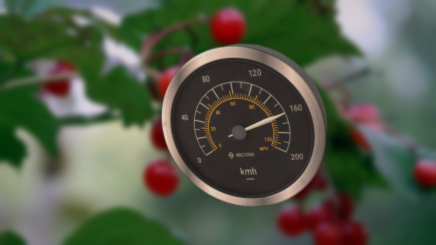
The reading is {"value": 160, "unit": "km/h"}
